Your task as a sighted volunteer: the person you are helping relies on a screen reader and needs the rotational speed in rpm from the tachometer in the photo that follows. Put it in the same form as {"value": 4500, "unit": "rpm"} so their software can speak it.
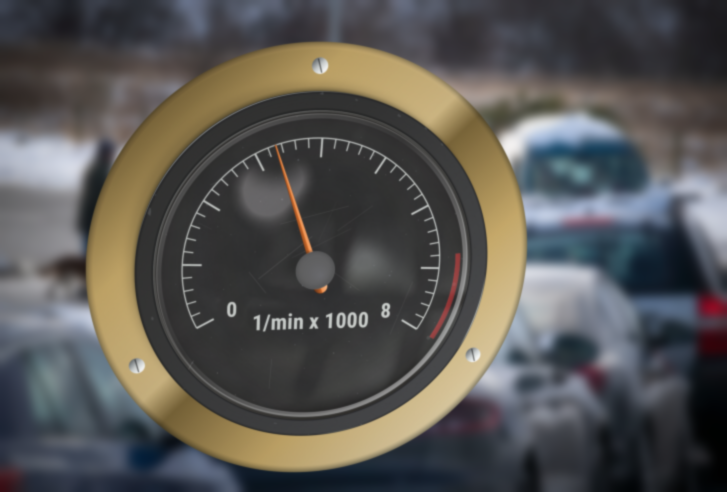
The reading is {"value": 3300, "unit": "rpm"}
